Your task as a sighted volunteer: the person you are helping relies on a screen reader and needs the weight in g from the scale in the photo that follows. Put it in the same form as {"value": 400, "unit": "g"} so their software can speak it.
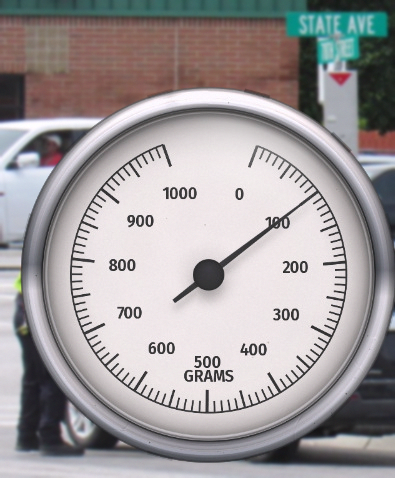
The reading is {"value": 100, "unit": "g"}
